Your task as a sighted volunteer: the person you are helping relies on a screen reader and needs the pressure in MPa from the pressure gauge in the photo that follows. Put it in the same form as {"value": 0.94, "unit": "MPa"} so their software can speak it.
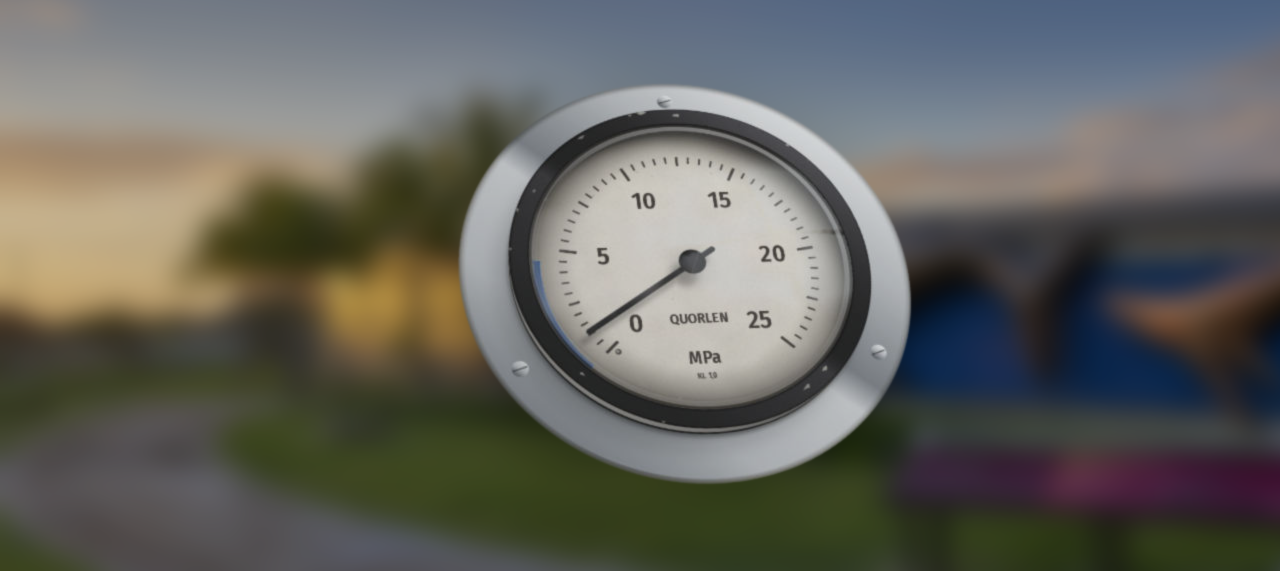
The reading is {"value": 1, "unit": "MPa"}
